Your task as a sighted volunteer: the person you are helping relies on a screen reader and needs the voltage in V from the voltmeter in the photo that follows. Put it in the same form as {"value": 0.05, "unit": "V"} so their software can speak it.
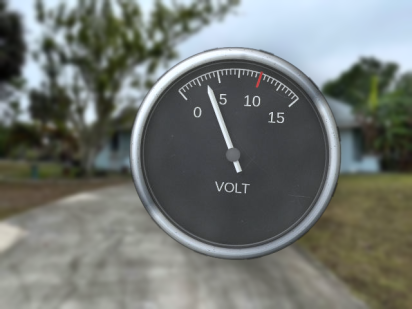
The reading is {"value": 3.5, "unit": "V"}
